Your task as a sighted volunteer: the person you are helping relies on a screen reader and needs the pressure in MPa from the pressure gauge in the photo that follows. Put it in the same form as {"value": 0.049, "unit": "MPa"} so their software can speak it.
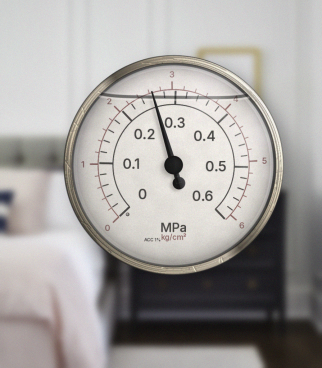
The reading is {"value": 0.26, "unit": "MPa"}
